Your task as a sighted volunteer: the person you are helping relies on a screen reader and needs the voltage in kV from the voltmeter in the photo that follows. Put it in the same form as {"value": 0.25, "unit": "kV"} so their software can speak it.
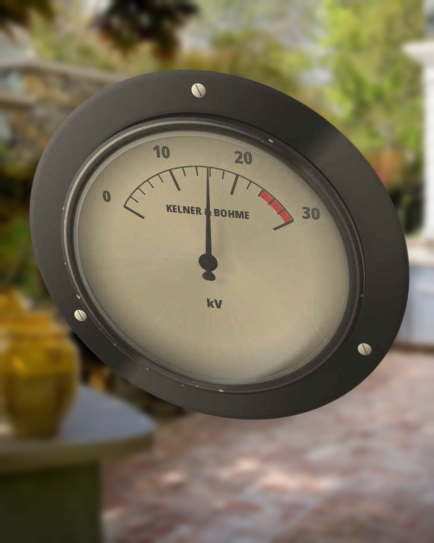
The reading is {"value": 16, "unit": "kV"}
